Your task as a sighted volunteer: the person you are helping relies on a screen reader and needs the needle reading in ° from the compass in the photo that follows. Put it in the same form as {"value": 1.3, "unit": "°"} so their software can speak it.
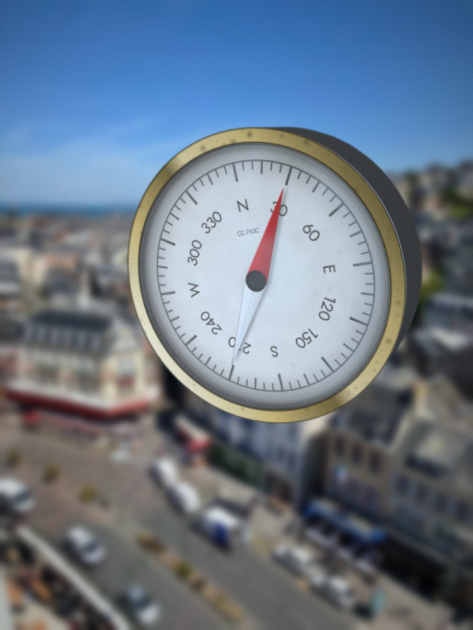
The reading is {"value": 30, "unit": "°"}
